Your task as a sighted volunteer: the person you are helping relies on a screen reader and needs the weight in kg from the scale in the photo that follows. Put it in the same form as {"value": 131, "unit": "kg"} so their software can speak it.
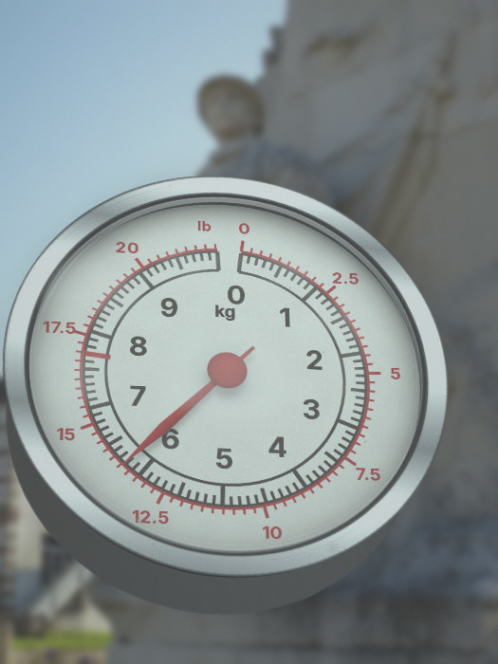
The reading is {"value": 6.2, "unit": "kg"}
